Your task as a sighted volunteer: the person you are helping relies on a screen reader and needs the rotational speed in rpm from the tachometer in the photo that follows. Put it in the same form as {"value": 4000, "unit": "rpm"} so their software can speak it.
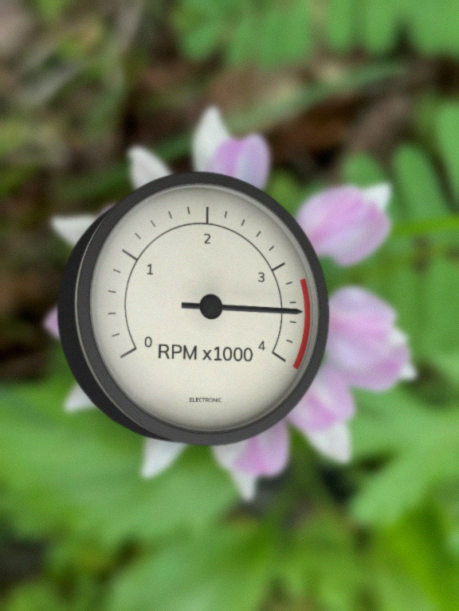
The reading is {"value": 3500, "unit": "rpm"}
